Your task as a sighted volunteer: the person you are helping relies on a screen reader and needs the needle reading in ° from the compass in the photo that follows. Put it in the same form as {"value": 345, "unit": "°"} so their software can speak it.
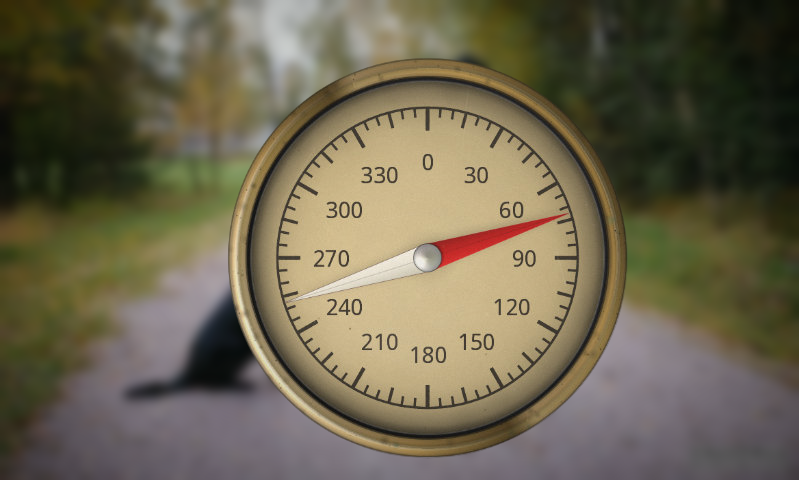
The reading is {"value": 72.5, "unit": "°"}
